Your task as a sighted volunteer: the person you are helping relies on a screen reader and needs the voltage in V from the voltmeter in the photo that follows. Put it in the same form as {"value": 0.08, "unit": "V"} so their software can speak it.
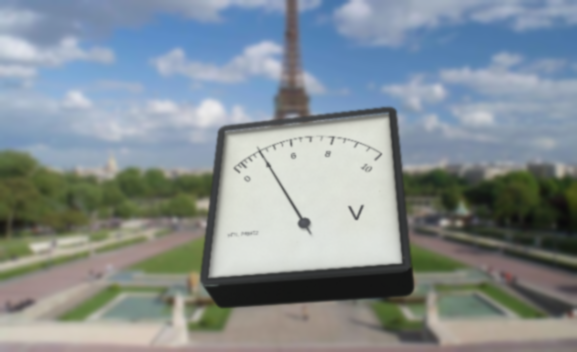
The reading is {"value": 4, "unit": "V"}
